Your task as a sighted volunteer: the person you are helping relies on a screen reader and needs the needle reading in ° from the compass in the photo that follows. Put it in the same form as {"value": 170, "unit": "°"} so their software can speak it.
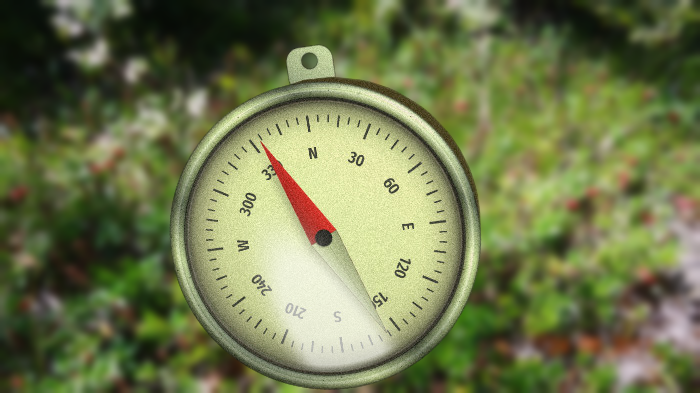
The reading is {"value": 335, "unit": "°"}
